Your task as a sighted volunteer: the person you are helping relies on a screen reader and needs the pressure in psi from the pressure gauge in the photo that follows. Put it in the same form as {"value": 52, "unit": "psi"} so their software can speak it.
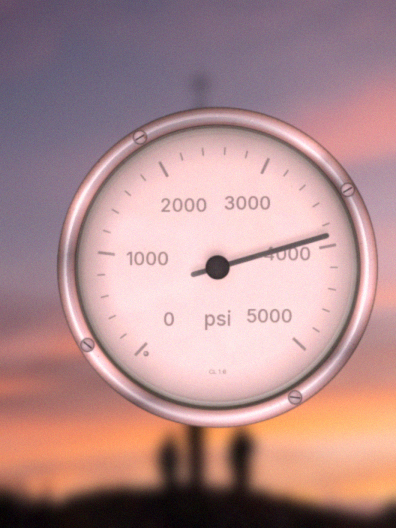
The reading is {"value": 3900, "unit": "psi"}
